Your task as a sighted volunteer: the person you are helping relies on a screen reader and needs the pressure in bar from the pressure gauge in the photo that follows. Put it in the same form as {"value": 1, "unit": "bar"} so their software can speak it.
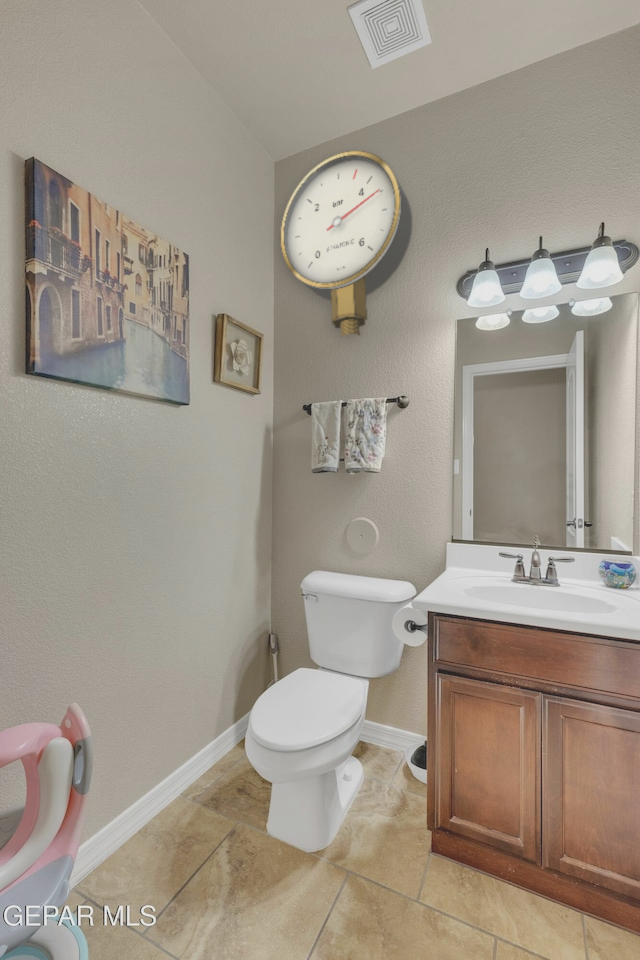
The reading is {"value": 4.5, "unit": "bar"}
